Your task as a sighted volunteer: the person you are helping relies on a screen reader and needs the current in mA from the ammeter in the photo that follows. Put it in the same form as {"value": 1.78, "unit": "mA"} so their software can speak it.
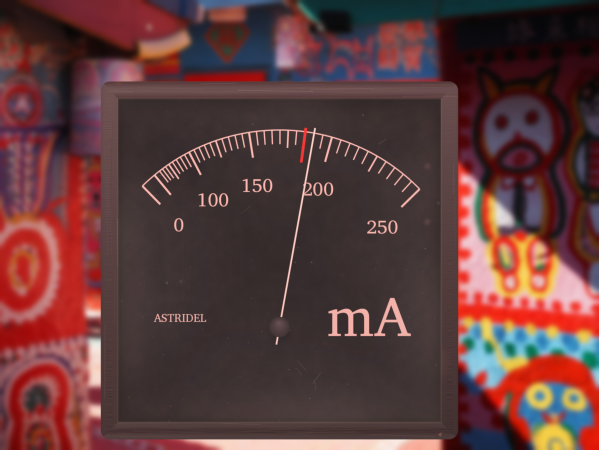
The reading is {"value": 190, "unit": "mA"}
